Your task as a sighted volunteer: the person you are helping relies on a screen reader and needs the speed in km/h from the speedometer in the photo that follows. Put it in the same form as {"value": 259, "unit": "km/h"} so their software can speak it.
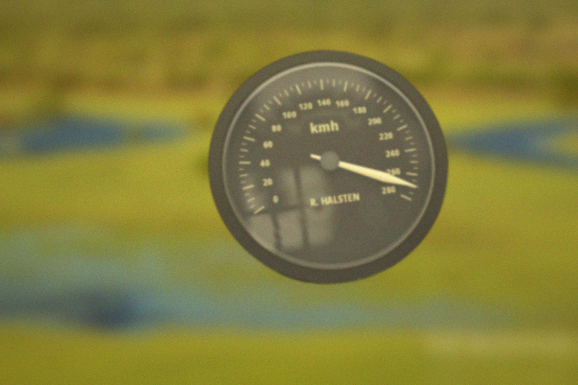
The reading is {"value": 270, "unit": "km/h"}
